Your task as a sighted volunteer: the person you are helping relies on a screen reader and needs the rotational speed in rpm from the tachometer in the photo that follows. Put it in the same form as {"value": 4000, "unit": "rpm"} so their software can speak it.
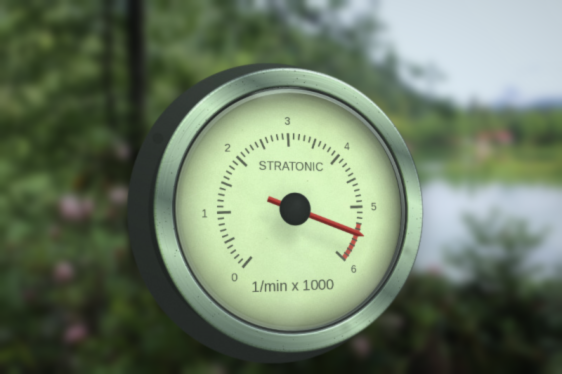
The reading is {"value": 5500, "unit": "rpm"}
